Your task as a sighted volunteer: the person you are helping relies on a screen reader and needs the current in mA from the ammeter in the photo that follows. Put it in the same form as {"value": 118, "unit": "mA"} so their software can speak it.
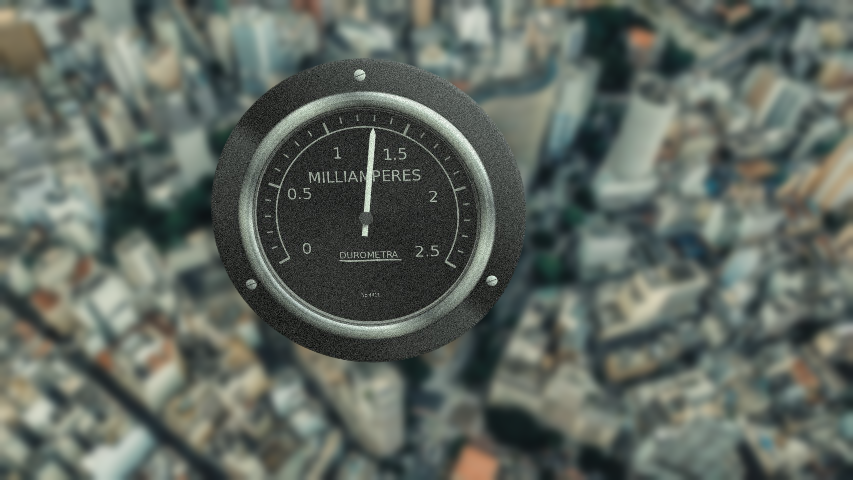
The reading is {"value": 1.3, "unit": "mA"}
